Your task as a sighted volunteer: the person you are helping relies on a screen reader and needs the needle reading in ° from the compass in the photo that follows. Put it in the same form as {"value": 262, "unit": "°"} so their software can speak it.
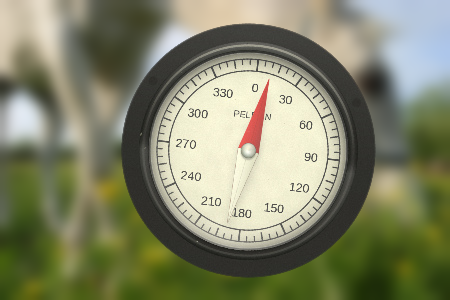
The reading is {"value": 10, "unit": "°"}
